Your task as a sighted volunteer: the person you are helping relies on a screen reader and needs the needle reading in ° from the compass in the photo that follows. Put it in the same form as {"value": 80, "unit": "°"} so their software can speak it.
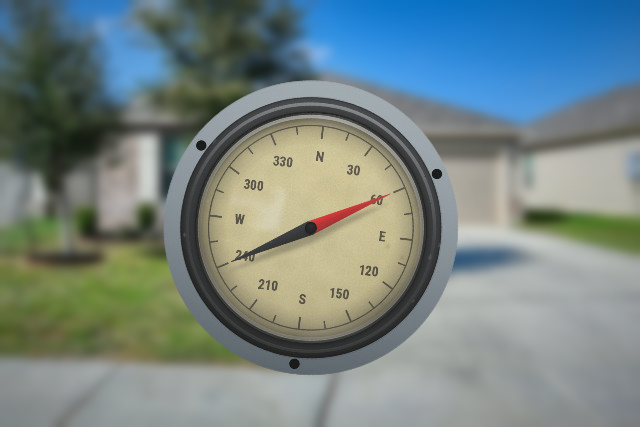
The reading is {"value": 60, "unit": "°"}
